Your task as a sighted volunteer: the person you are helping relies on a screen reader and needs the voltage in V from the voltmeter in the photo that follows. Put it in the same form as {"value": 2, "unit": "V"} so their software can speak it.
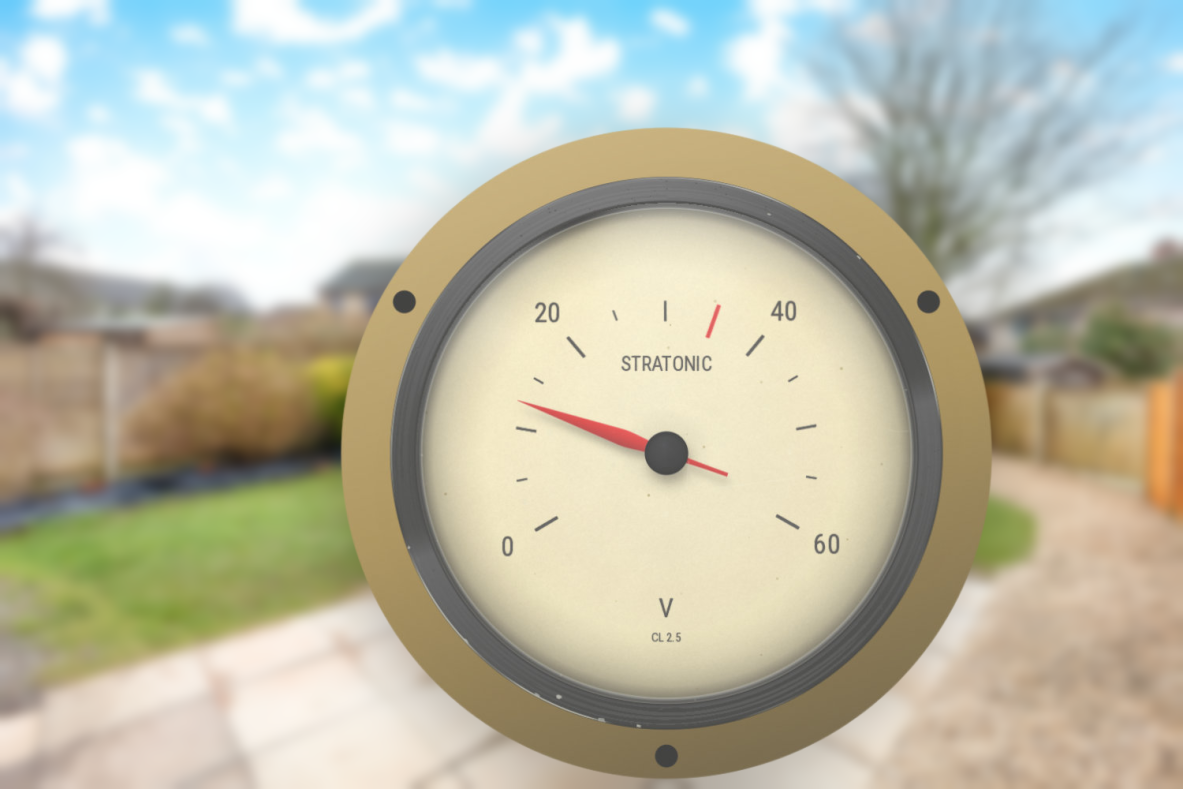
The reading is {"value": 12.5, "unit": "V"}
